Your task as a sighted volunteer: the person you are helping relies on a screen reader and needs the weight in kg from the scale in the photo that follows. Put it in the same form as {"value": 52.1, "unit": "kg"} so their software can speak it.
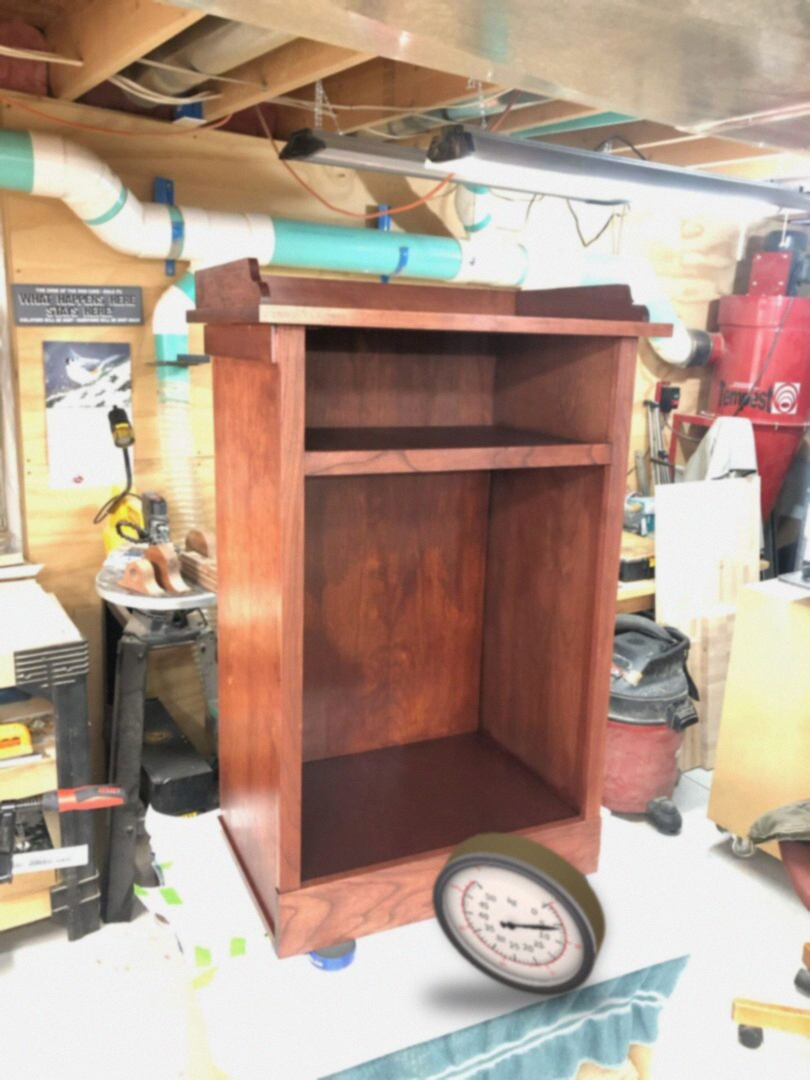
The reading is {"value": 5, "unit": "kg"}
